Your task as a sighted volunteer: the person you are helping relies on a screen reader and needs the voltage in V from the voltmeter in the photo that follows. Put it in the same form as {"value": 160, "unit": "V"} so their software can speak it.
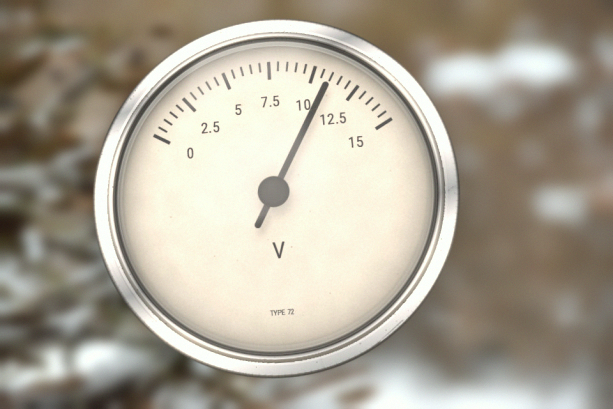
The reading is {"value": 11, "unit": "V"}
